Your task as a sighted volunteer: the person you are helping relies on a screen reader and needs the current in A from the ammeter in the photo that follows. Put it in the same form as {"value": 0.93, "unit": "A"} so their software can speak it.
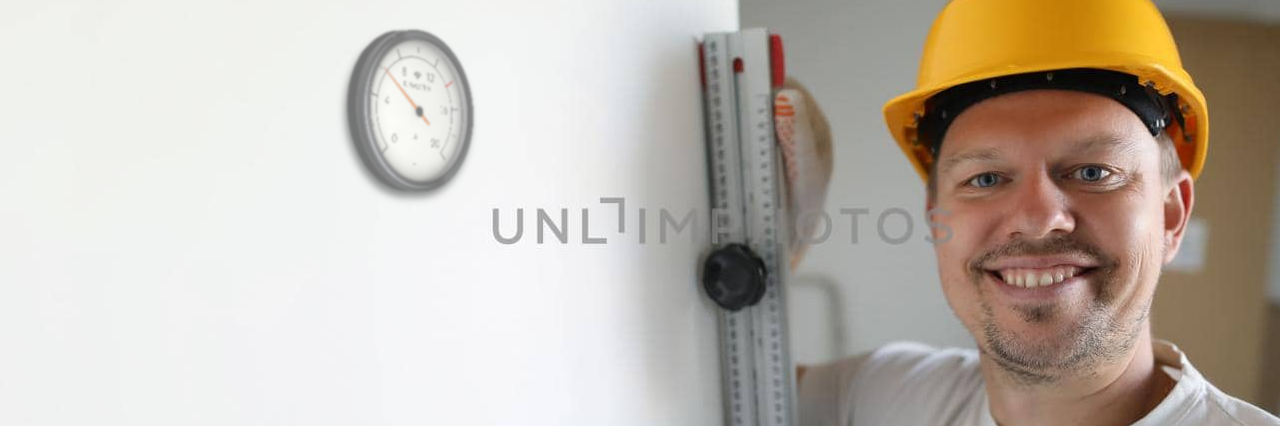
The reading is {"value": 6, "unit": "A"}
